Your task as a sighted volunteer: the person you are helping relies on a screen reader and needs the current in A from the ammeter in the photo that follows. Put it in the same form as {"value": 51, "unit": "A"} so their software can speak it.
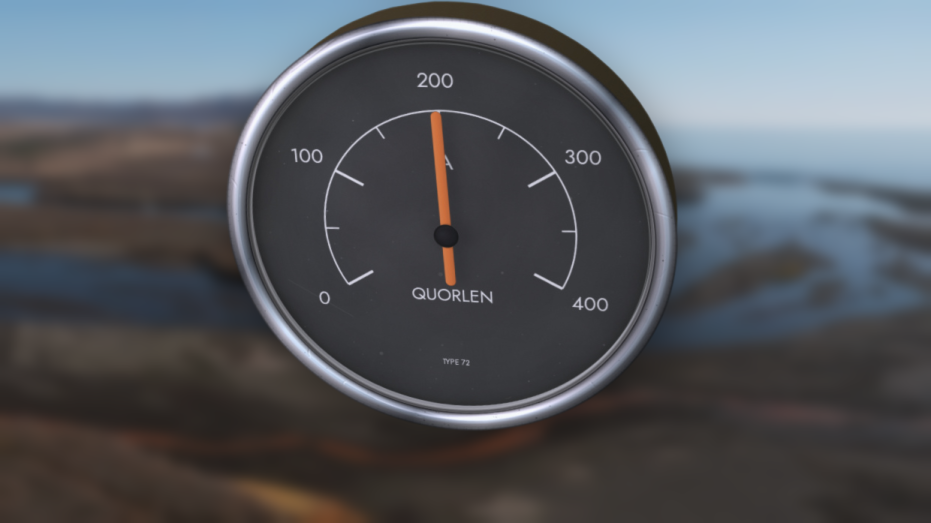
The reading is {"value": 200, "unit": "A"}
